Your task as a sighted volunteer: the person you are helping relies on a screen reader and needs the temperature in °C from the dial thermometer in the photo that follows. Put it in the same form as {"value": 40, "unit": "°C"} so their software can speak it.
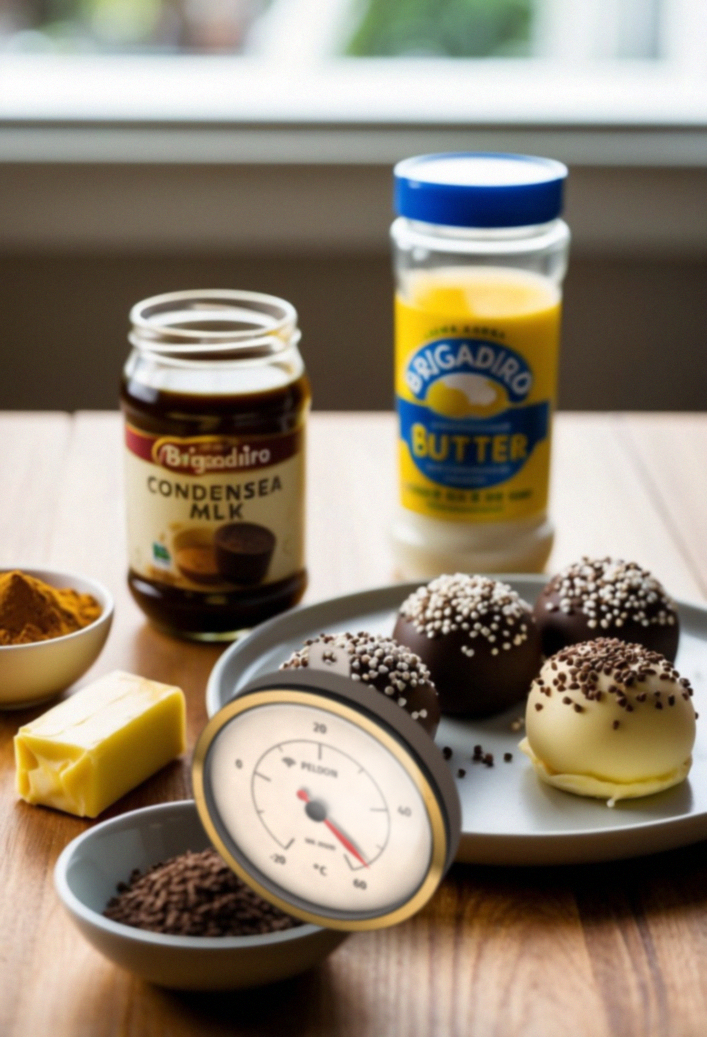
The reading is {"value": 55, "unit": "°C"}
